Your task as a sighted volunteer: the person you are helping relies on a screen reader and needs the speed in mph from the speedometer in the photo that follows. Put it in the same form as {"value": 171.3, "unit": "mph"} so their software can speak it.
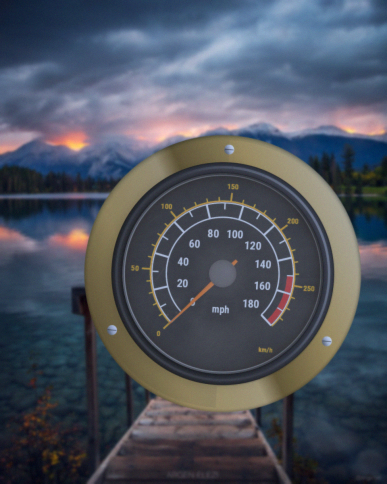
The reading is {"value": 0, "unit": "mph"}
